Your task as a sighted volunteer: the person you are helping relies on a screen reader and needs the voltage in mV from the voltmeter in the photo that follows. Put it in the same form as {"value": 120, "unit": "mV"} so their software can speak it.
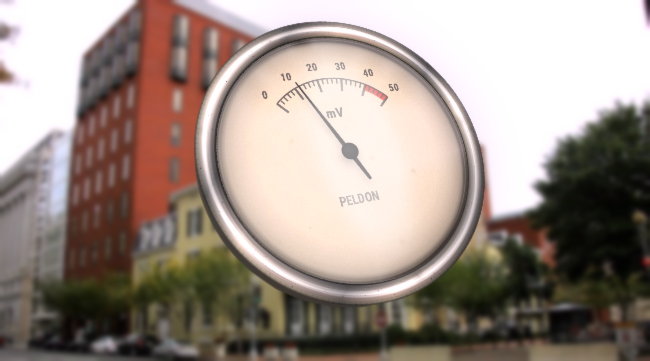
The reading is {"value": 10, "unit": "mV"}
